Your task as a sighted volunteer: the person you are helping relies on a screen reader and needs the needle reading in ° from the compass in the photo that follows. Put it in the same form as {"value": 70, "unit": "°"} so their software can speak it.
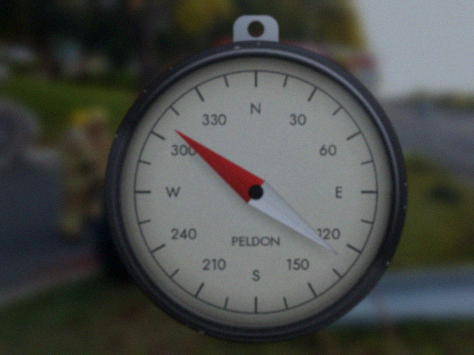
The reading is {"value": 307.5, "unit": "°"}
